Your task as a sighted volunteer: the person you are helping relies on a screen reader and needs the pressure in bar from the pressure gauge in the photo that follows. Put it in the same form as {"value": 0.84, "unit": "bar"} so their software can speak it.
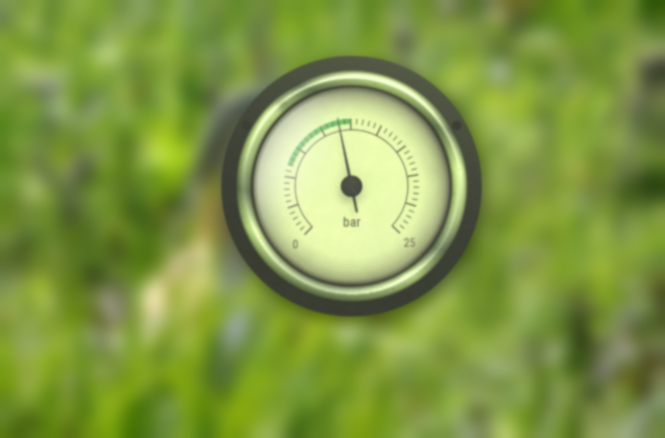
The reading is {"value": 11.5, "unit": "bar"}
